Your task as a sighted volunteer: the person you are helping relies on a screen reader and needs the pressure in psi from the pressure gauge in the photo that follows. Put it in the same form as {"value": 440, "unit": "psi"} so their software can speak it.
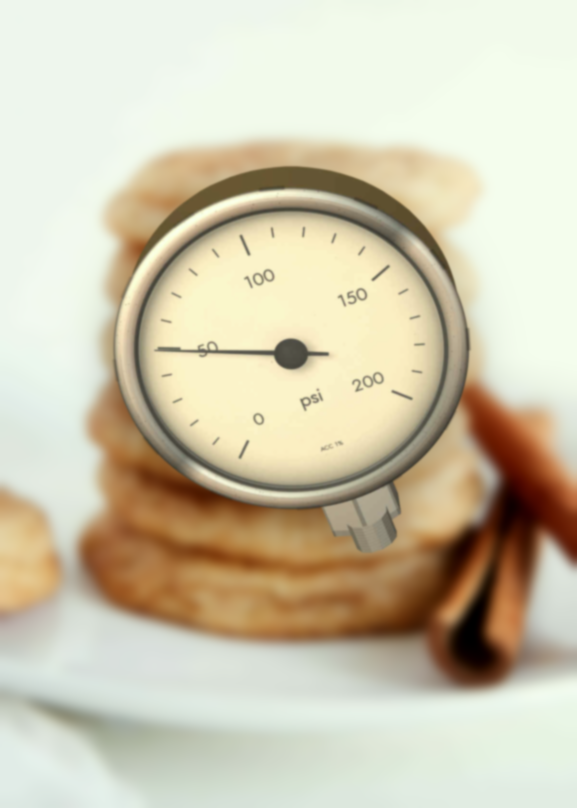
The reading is {"value": 50, "unit": "psi"}
